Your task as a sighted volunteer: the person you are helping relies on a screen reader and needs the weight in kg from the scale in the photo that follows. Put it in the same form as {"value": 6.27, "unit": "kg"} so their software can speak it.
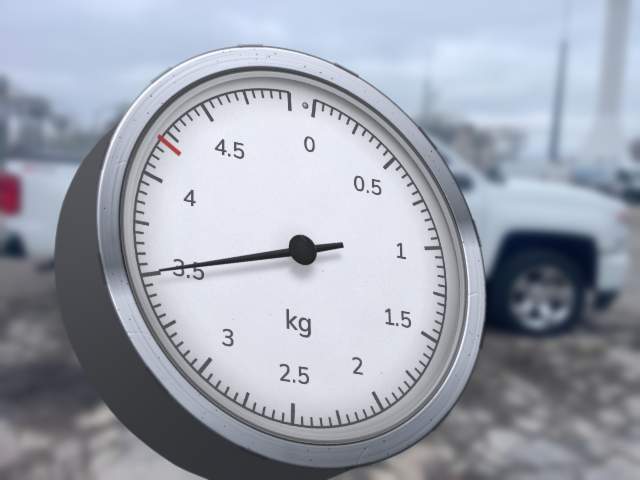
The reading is {"value": 3.5, "unit": "kg"}
